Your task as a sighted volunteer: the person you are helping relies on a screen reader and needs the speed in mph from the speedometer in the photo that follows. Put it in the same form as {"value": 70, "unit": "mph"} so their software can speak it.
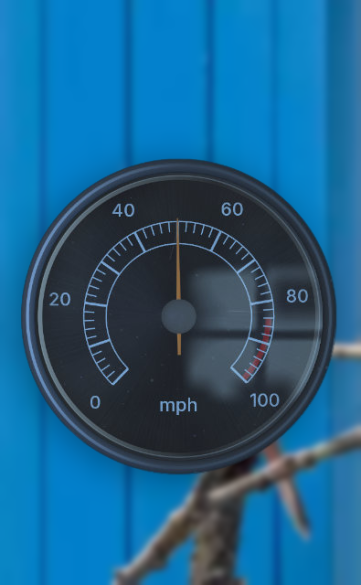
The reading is {"value": 50, "unit": "mph"}
